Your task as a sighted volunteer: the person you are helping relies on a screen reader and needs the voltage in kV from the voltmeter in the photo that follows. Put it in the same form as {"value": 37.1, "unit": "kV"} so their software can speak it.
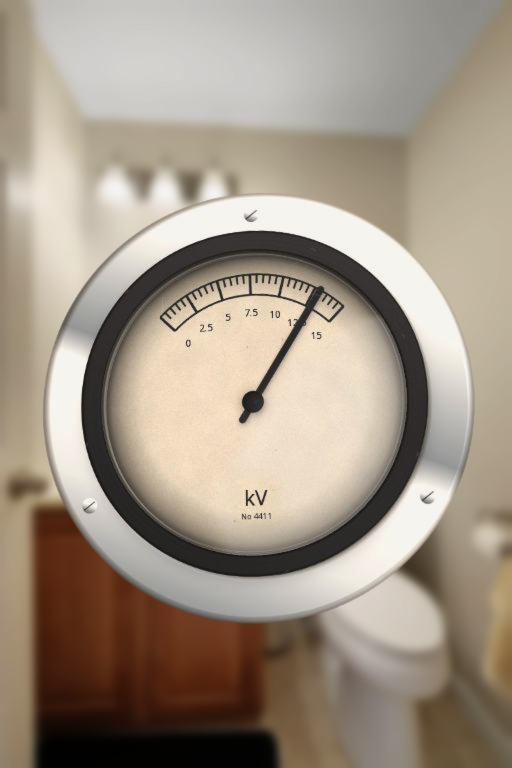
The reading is {"value": 13, "unit": "kV"}
